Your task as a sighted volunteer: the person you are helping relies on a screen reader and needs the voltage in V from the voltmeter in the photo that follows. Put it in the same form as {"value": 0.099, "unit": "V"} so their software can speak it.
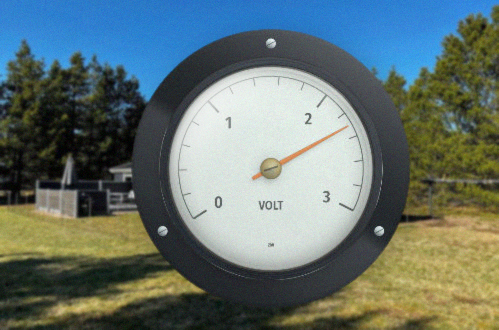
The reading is {"value": 2.3, "unit": "V"}
